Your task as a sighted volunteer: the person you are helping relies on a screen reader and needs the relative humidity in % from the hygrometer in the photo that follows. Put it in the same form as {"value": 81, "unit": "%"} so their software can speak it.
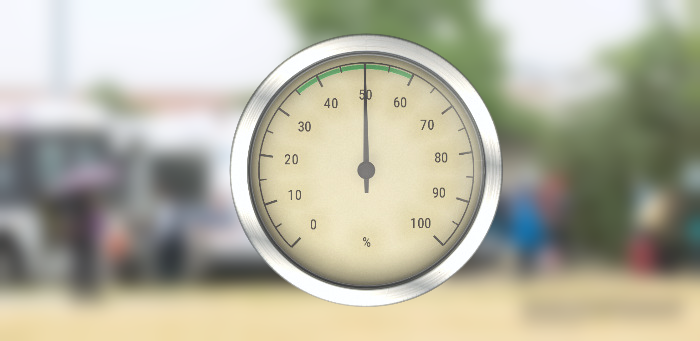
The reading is {"value": 50, "unit": "%"}
